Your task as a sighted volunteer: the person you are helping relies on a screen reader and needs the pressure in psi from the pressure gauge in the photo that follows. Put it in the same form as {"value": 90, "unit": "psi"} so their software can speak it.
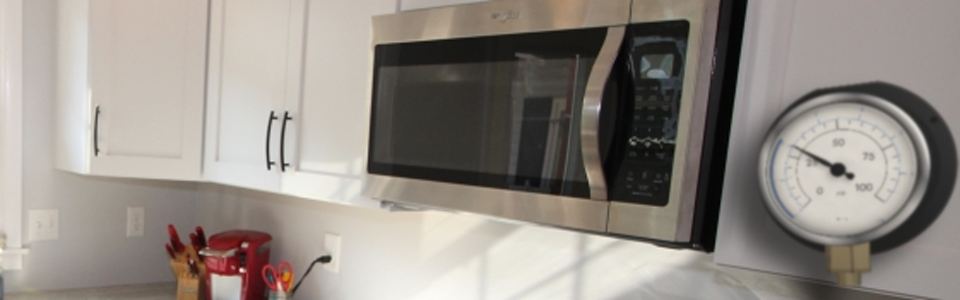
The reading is {"value": 30, "unit": "psi"}
